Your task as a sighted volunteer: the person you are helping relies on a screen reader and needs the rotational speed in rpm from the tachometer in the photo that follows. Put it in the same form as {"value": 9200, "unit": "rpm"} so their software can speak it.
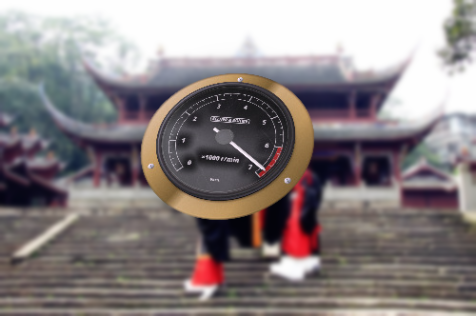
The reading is {"value": 6800, "unit": "rpm"}
